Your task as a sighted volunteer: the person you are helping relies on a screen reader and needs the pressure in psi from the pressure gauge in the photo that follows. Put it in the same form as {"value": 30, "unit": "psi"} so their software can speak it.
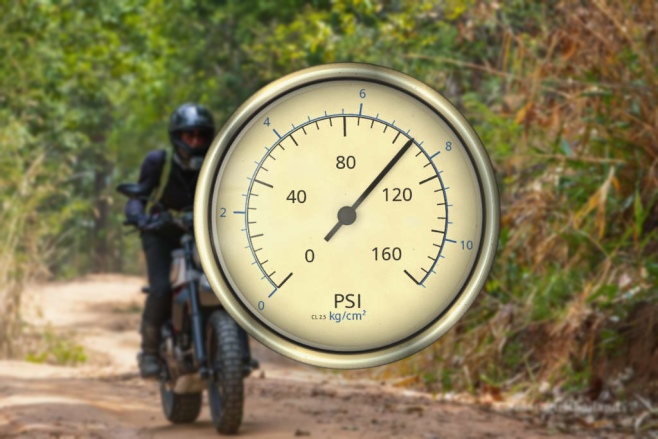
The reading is {"value": 105, "unit": "psi"}
